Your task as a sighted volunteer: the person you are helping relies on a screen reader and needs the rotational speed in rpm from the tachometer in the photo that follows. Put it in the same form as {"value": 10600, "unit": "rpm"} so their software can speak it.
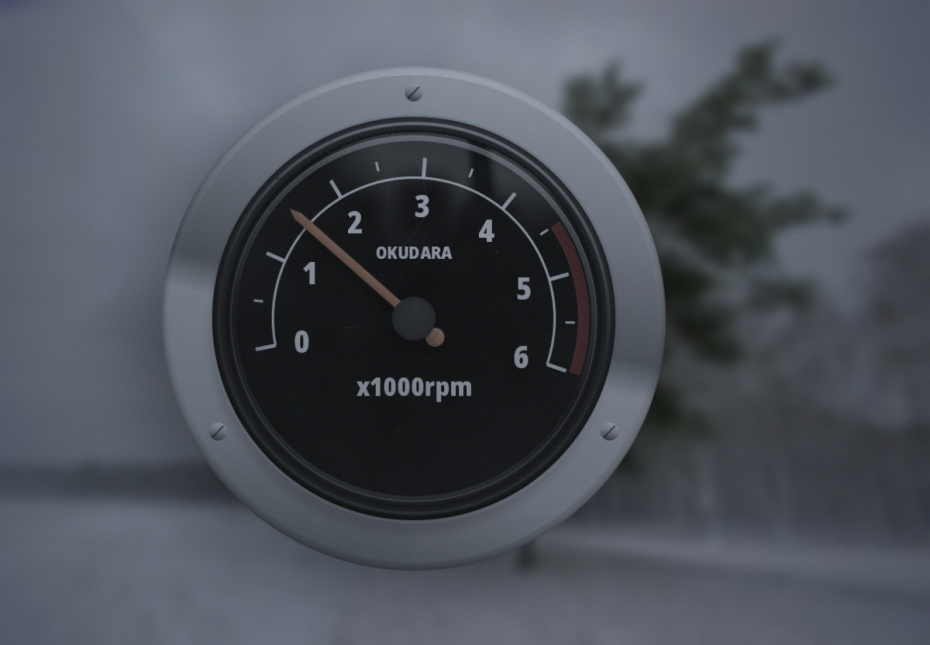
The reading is {"value": 1500, "unit": "rpm"}
